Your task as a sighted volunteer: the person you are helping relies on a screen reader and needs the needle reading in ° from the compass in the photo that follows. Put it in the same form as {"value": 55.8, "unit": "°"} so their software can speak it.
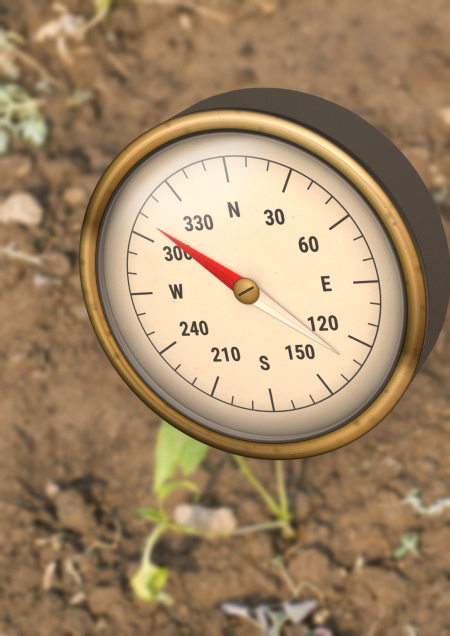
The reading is {"value": 310, "unit": "°"}
